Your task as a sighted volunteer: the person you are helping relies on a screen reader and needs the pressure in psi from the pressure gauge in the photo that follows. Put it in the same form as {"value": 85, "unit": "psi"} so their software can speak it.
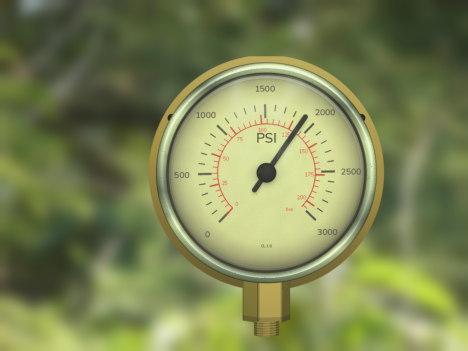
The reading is {"value": 1900, "unit": "psi"}
